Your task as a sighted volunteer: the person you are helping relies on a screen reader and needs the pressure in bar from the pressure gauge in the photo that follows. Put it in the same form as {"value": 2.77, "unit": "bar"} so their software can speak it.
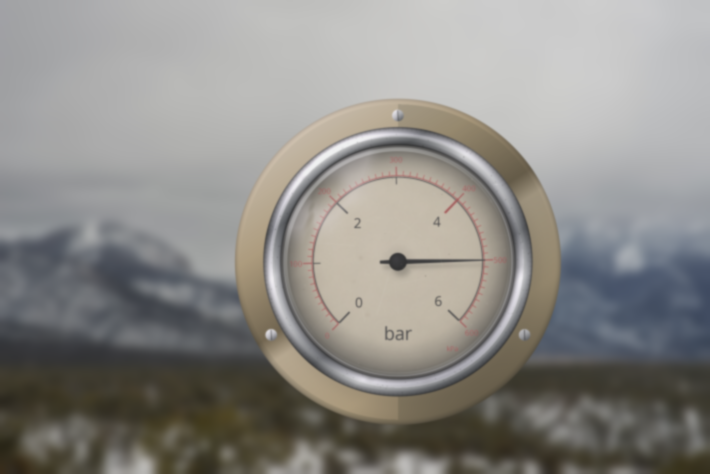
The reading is {"value": 5, "unit": "bar"}
